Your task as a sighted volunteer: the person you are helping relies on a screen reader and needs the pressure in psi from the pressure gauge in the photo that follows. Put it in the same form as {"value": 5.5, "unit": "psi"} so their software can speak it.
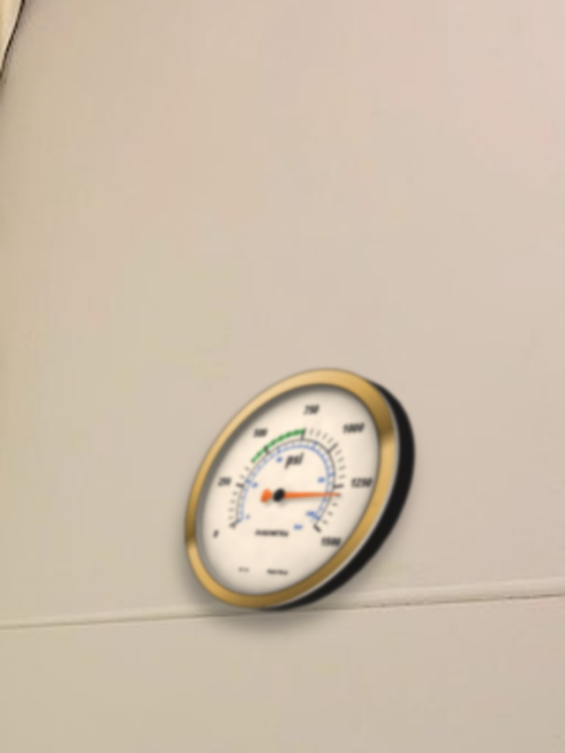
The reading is {"value": 1300, "unit": "psi"}
